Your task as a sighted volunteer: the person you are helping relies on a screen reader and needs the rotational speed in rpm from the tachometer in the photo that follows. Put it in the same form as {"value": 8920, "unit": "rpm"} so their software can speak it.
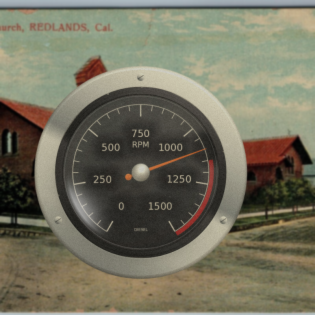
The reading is {"value": 1100, "unit": "rpm"}
